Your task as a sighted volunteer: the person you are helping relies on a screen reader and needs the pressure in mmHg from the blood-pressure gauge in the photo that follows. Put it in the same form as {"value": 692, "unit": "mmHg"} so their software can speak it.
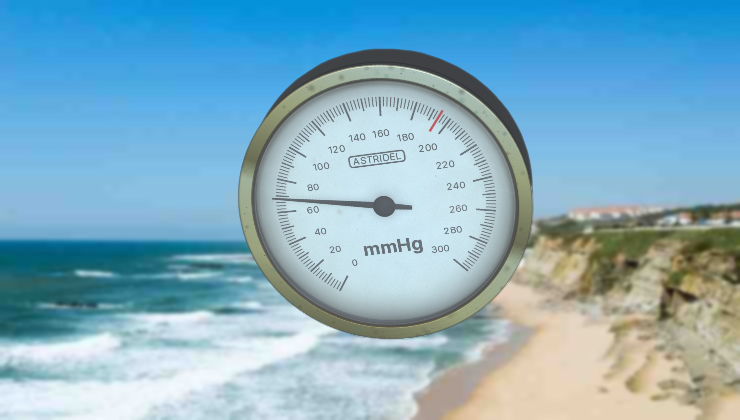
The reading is {"value": 70, "unit": "mmHg"}
